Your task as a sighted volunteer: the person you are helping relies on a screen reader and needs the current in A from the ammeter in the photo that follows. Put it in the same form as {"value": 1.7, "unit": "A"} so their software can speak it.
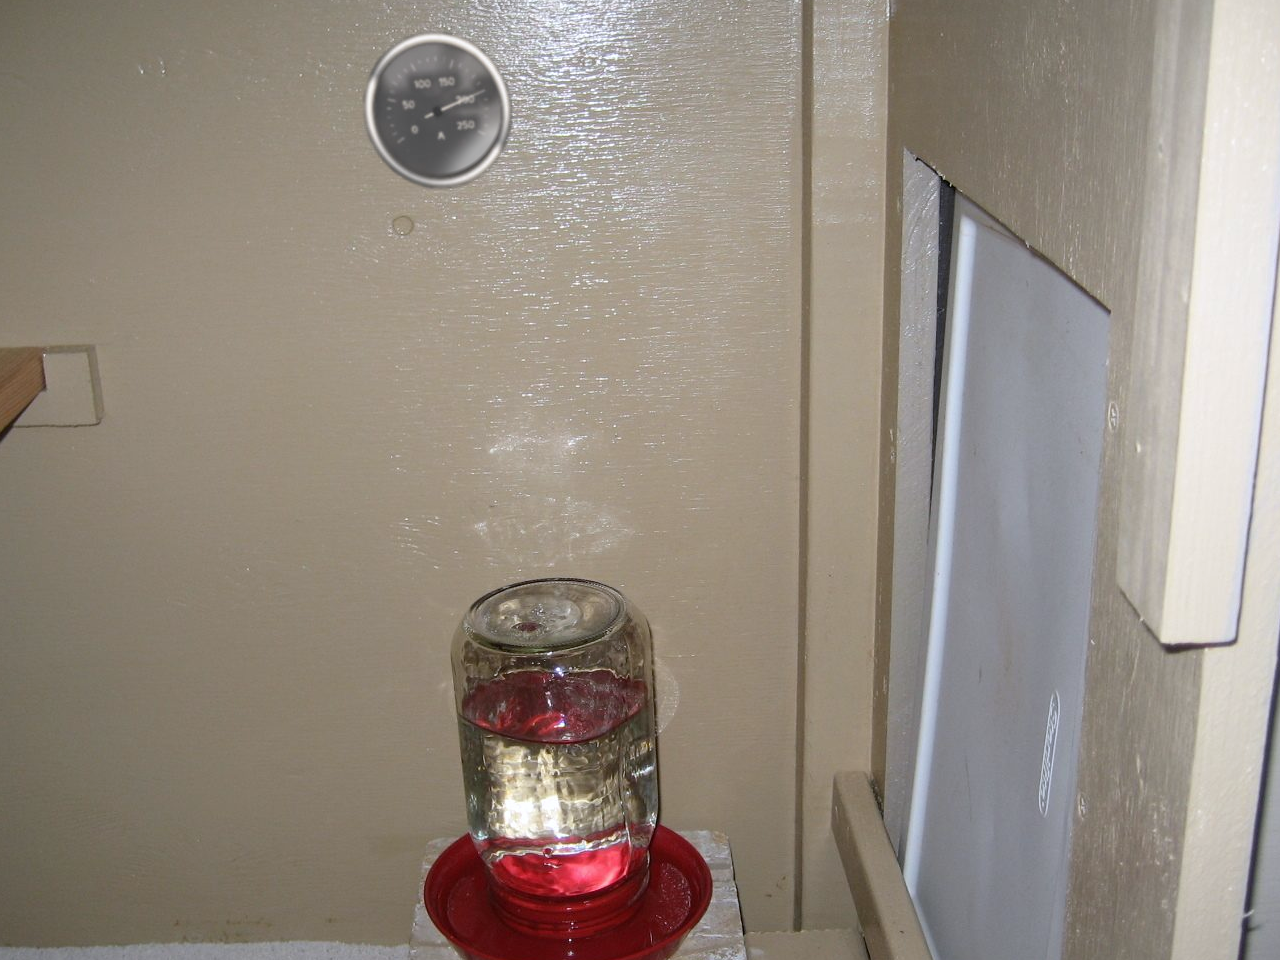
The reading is {"value": 200, "unit": "A"}
